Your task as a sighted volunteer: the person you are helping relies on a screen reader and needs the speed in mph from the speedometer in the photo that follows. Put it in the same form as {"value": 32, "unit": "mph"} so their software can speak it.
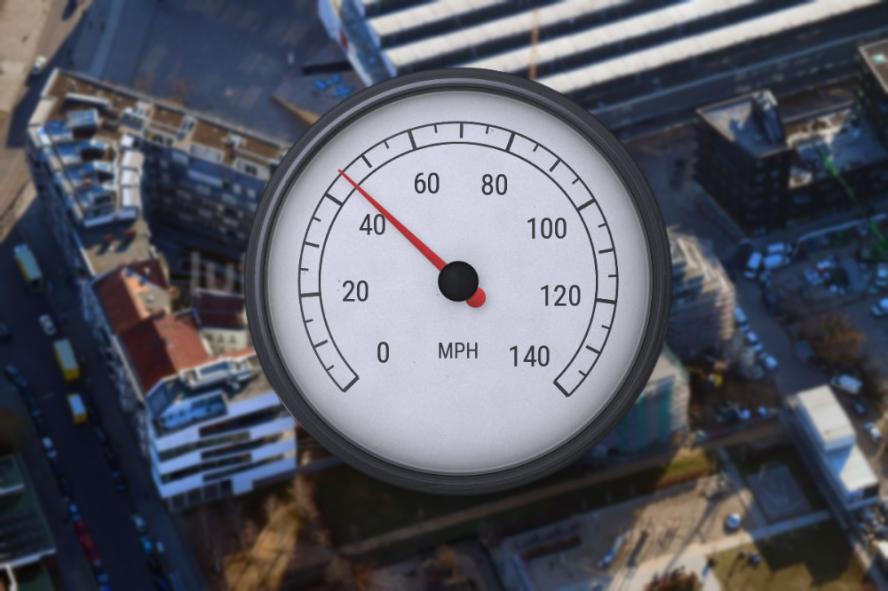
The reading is {"value": 45, "unit": "mph"}
